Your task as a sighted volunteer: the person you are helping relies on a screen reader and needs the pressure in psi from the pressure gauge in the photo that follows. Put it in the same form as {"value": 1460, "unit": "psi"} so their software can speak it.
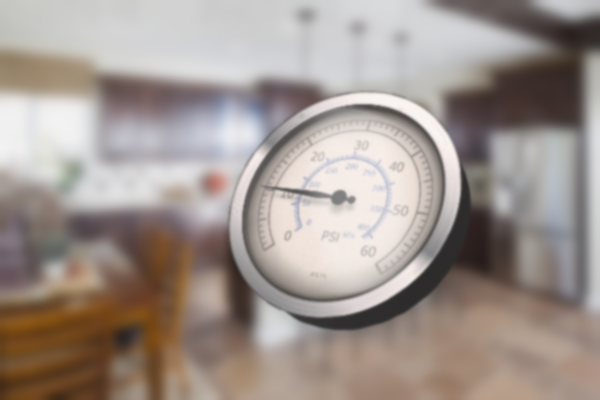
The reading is {"value": 10, "unit": "psi"}
